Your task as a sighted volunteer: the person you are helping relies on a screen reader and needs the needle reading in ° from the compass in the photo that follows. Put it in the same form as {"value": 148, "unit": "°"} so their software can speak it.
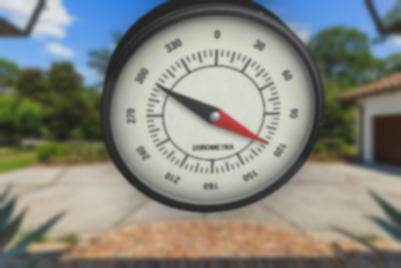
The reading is {"value": 120, "unit": "°"}
